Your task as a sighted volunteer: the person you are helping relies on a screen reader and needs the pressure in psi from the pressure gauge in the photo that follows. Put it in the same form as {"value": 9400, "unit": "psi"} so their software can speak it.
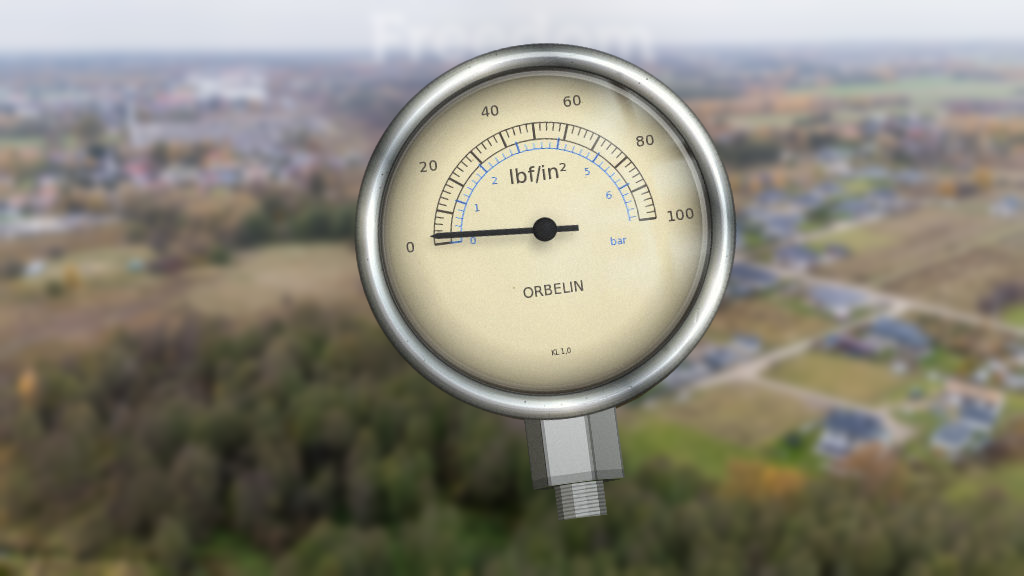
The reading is {"value": 2, "unit": "psi"}
